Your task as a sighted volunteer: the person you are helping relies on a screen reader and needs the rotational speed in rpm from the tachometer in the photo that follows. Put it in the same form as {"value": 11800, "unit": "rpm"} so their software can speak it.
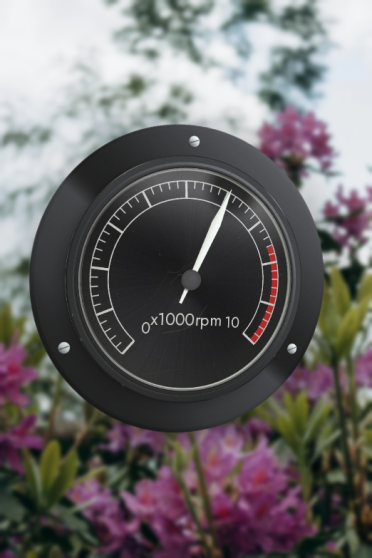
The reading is {"value": 6000, "unit": "rpm"}
